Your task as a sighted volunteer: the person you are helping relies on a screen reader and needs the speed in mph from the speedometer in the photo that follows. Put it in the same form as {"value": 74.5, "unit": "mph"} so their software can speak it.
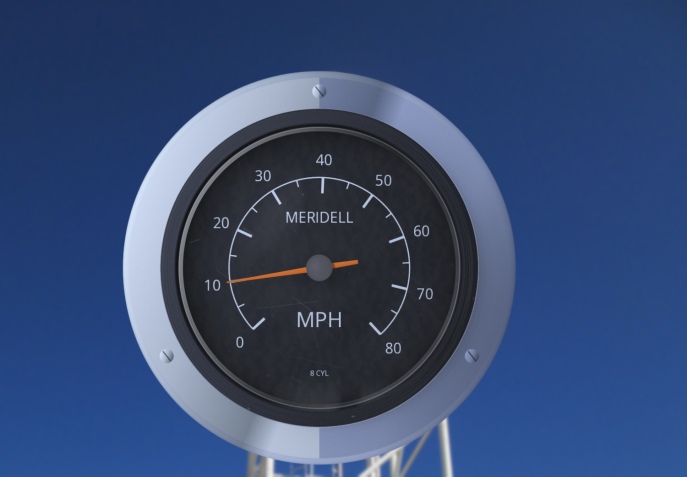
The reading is {"value": 10, "unit": "mph"}
